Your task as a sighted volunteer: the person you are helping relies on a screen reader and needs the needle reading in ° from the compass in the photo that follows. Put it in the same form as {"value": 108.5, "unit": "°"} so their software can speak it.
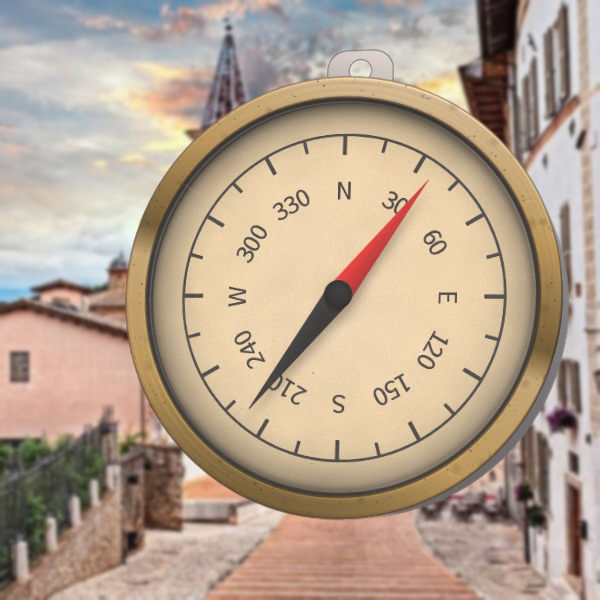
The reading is {"value": 37.5, "unit": "°"}
